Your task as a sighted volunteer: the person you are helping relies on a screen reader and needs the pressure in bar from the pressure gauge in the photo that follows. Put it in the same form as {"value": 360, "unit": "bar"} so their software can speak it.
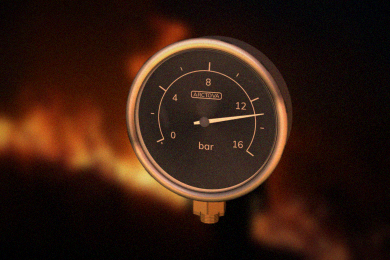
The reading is {"value": 13, "unit": "bar"}
